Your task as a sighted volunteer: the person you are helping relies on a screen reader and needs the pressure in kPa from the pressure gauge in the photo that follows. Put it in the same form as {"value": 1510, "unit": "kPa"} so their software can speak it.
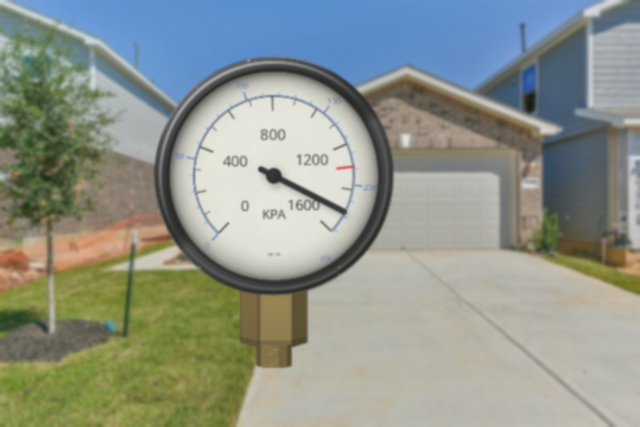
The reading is {"value": 1500, "unit": "kPa"}
